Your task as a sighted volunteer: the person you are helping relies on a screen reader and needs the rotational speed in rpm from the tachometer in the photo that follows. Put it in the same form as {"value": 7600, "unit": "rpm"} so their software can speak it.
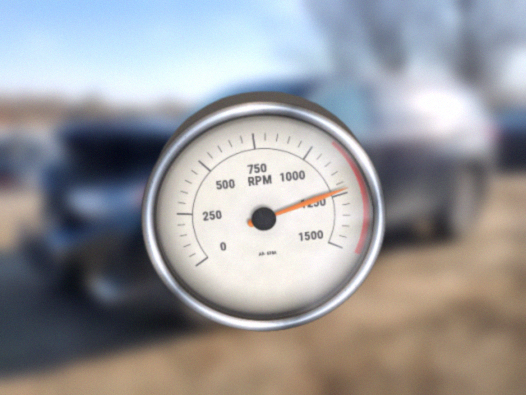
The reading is {"value": 1225, "unit": "rpm"}
